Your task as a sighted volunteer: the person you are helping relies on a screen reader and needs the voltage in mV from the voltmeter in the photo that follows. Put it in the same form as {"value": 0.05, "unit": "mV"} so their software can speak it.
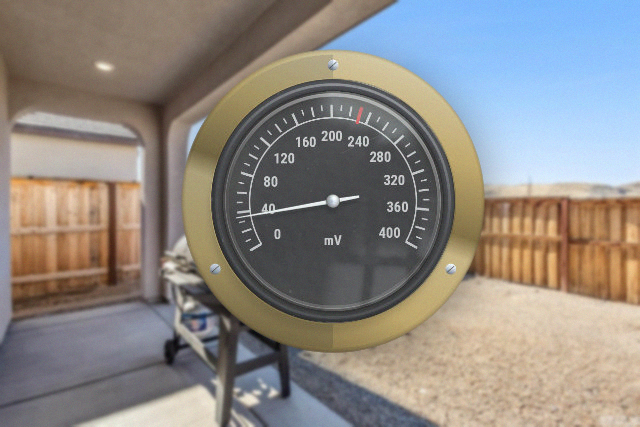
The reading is {"value": 35, "unit": "mV"}
